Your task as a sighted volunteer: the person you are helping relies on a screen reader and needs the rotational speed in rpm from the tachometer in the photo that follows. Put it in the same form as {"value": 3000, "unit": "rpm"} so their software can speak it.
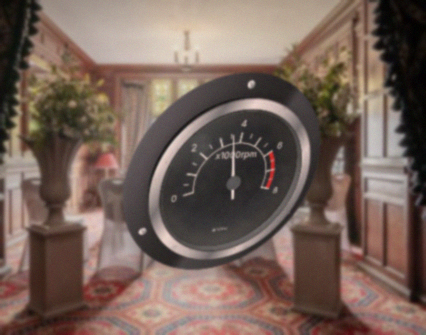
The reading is {"value": 3500, "unit": "rpm"}
